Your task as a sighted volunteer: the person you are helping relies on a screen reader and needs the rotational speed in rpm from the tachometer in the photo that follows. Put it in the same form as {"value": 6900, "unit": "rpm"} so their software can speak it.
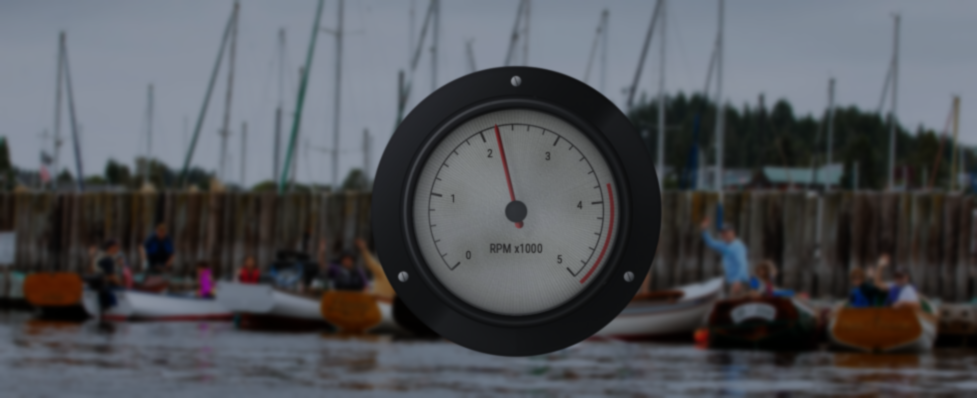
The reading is {"value": 2200, "unit": "rpm"}
